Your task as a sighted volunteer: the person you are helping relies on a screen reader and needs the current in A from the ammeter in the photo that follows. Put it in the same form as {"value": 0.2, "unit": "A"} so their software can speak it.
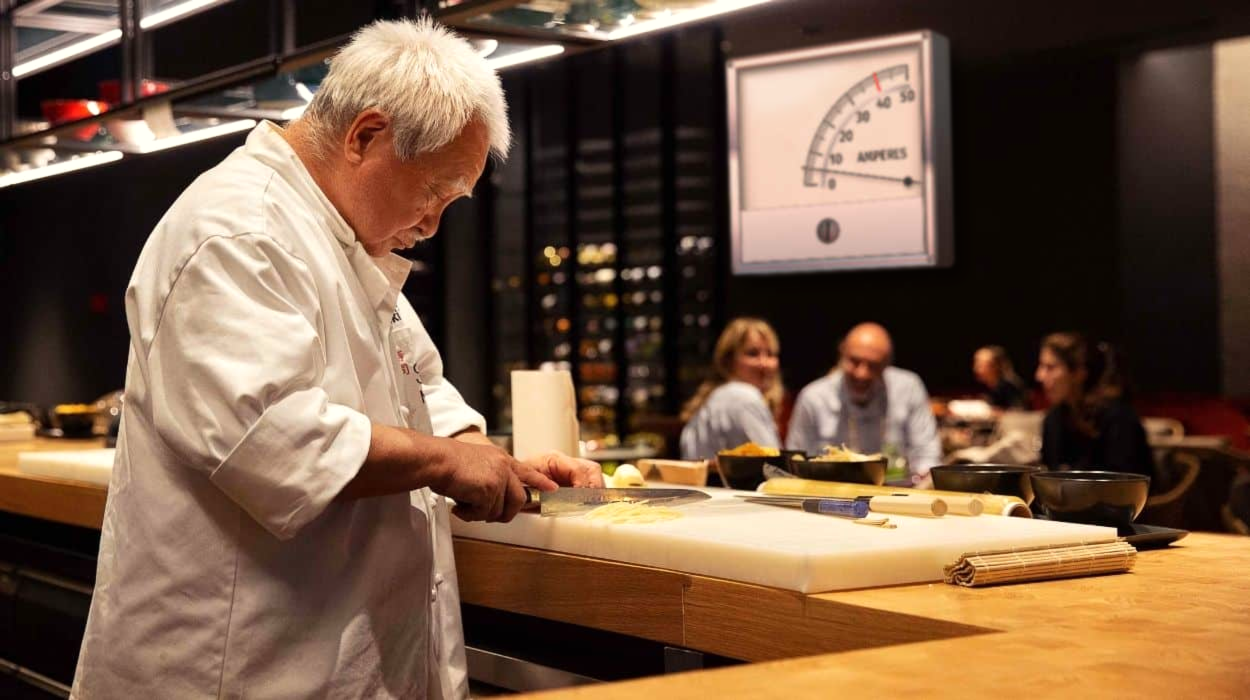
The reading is {"value": 5, "unit": "A"}
